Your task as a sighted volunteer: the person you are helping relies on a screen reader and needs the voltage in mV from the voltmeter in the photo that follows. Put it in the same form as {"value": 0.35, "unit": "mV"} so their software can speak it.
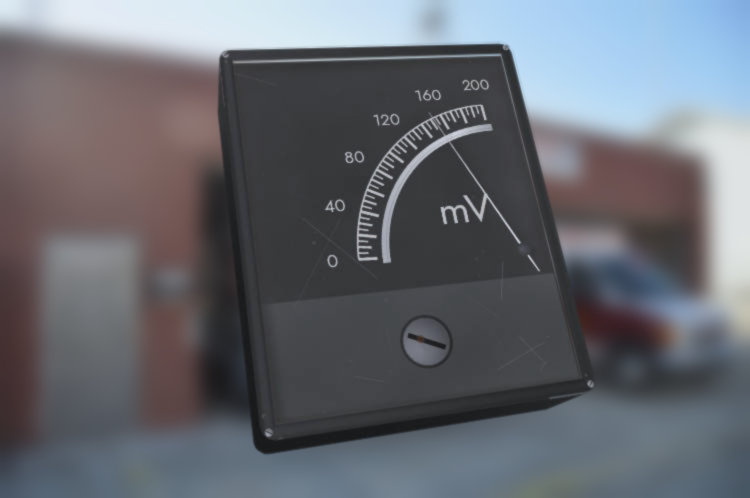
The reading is {"value": 150, "unit": "mV"}
